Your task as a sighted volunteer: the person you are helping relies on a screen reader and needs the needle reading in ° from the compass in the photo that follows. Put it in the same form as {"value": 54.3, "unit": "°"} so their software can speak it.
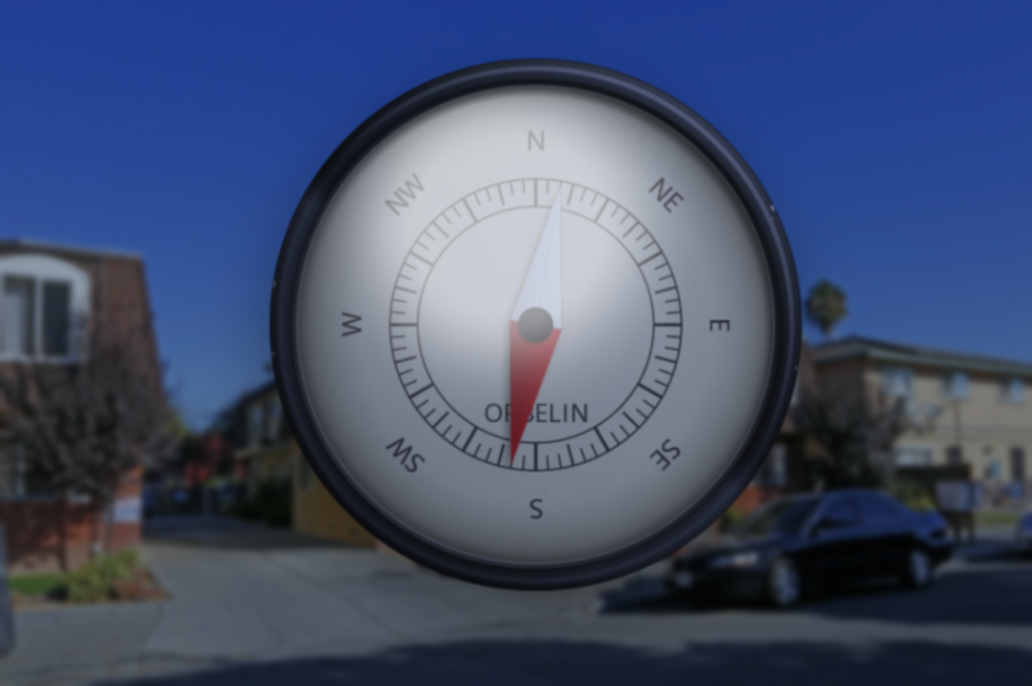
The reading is {"value": 190, "unit": "°"}
